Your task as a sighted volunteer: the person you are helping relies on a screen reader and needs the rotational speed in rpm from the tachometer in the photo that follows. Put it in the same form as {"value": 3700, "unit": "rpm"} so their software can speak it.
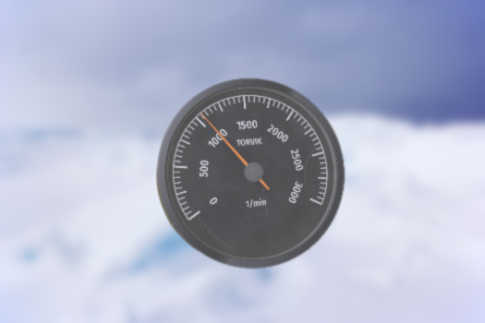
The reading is {"value": 1050, "unit": "rpm"}
